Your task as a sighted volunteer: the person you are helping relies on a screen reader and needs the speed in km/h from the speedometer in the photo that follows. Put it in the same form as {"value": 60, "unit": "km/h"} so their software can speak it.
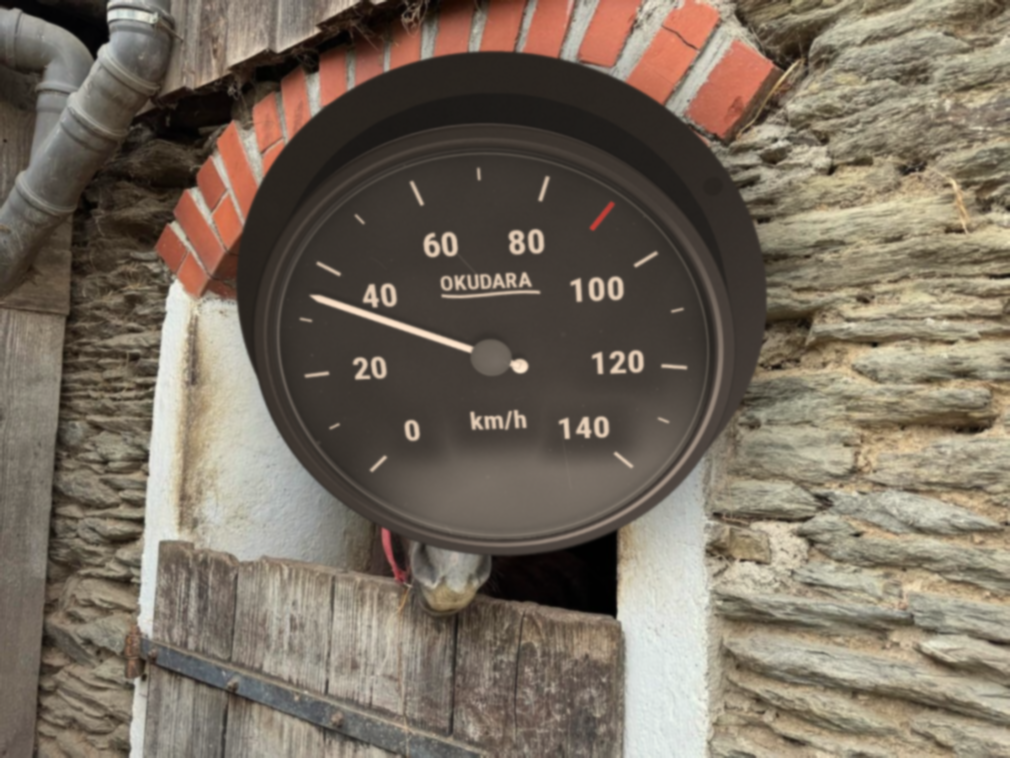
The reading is {"value": 35, "unit": "km/h"}
